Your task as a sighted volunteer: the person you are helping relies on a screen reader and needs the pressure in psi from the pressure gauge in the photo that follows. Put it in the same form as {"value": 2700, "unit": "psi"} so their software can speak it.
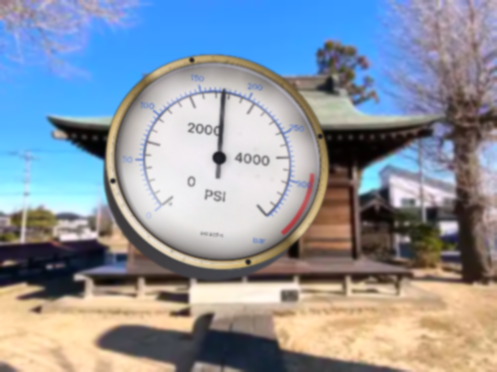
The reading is {"value": 2500, "unit": "psi"}
